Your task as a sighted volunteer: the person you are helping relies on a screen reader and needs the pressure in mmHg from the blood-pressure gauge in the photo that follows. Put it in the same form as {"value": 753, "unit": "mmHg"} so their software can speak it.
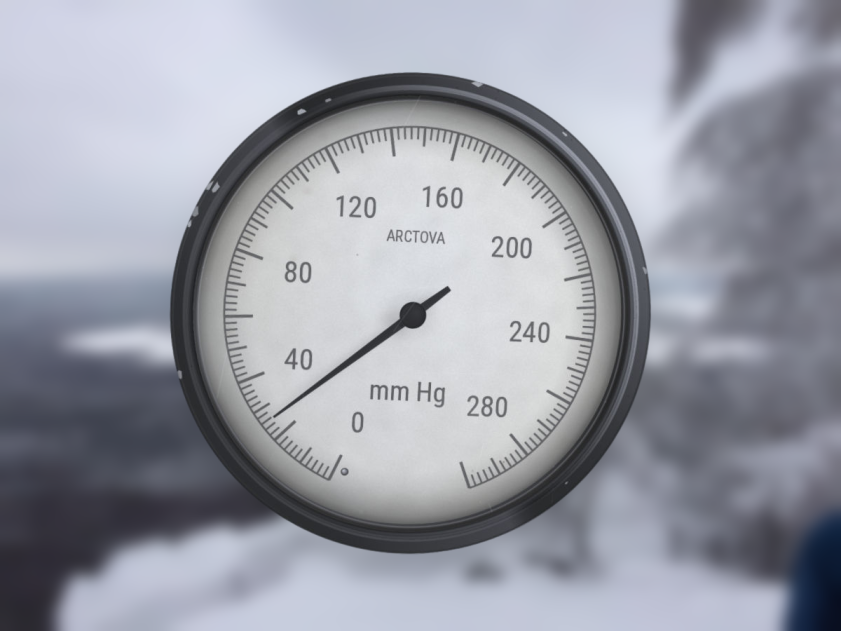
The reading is {"value": 26, "unit": "mmHg"}
